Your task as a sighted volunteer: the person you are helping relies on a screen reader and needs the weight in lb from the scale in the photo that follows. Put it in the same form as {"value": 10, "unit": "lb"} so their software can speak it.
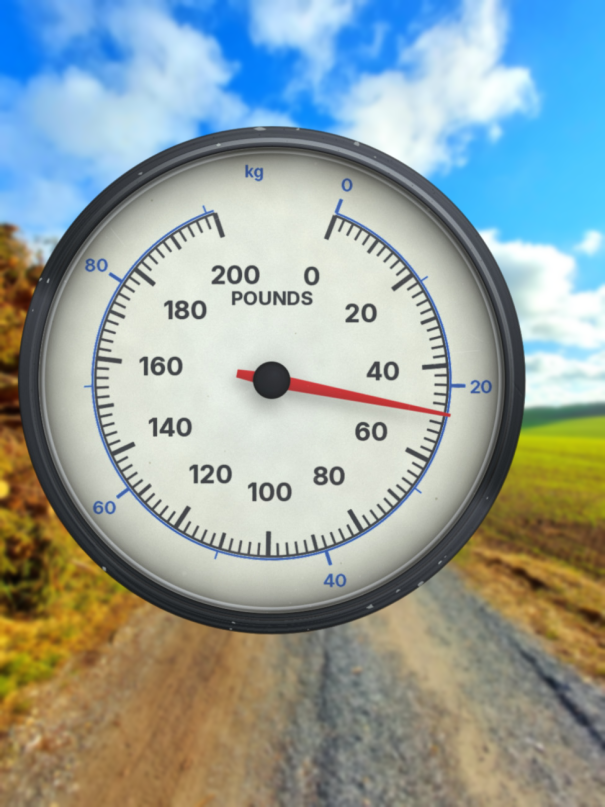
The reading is {"value": 50, "unit": "lb"}
